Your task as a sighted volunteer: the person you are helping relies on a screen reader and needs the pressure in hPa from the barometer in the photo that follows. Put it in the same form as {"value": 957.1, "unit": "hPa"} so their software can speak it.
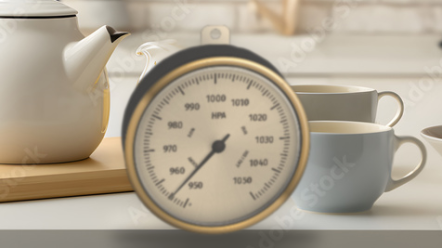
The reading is {"value": 955, "unit": "hPa"}
